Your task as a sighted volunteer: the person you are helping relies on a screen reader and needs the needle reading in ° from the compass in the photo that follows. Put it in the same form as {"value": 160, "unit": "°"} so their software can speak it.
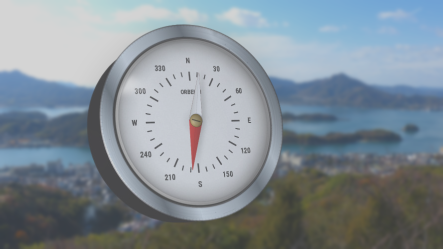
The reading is {"value": 190, "unit": "°"}
